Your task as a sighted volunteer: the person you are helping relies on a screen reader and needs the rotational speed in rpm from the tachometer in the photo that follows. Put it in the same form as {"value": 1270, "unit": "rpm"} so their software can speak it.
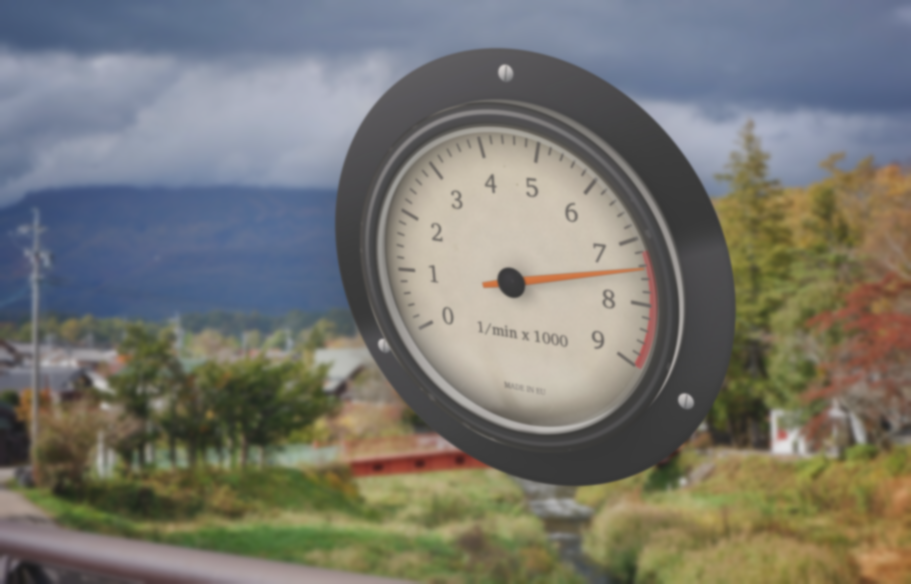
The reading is {"value": 7400, "unit": "rpm"}
